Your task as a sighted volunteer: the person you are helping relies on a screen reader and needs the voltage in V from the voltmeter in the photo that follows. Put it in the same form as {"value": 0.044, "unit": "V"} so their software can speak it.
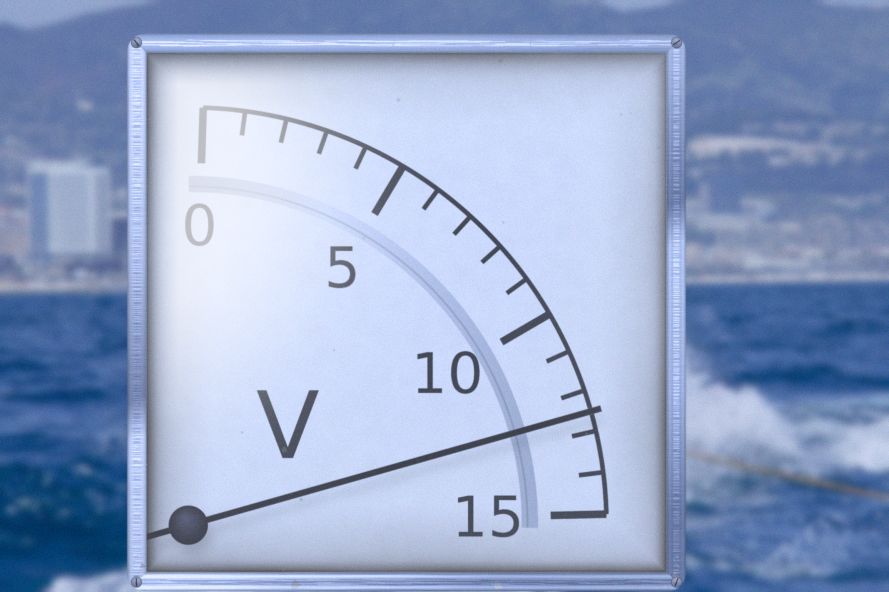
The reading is {"value": 12.5, "unit": "V"}
